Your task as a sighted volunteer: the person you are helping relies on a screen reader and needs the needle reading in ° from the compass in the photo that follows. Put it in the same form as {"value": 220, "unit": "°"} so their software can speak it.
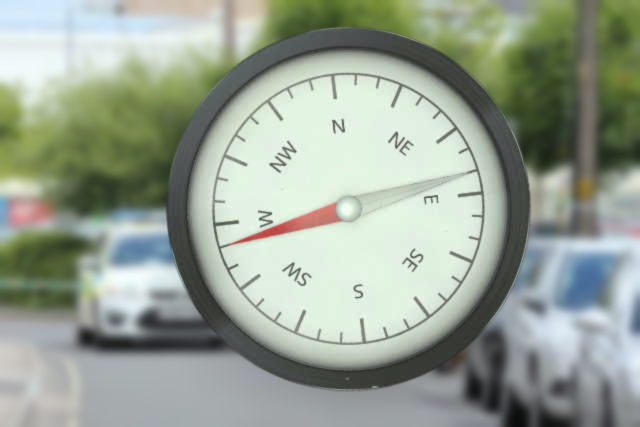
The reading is {"value": 260, "unit": "°"}
